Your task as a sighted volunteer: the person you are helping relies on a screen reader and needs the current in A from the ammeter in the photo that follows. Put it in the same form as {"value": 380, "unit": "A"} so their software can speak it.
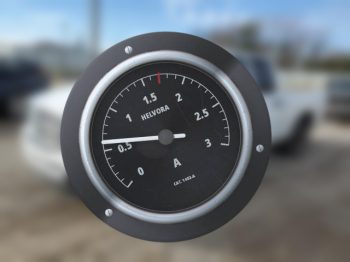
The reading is {"value": 0.6, "unit": "A"}
